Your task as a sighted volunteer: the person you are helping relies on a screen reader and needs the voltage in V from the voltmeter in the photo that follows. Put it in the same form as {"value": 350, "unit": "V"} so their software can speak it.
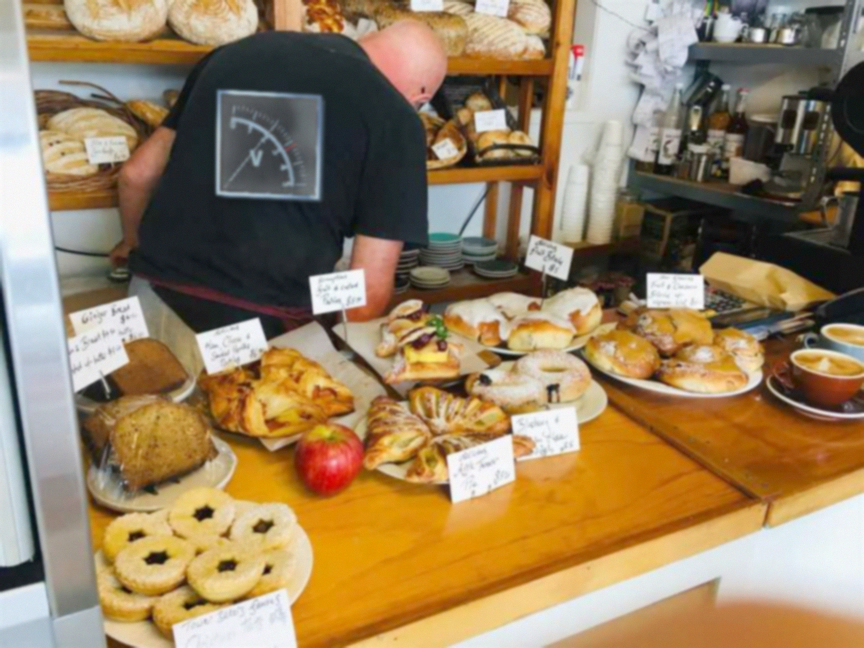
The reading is {"value": 2, "unit": "V"}
